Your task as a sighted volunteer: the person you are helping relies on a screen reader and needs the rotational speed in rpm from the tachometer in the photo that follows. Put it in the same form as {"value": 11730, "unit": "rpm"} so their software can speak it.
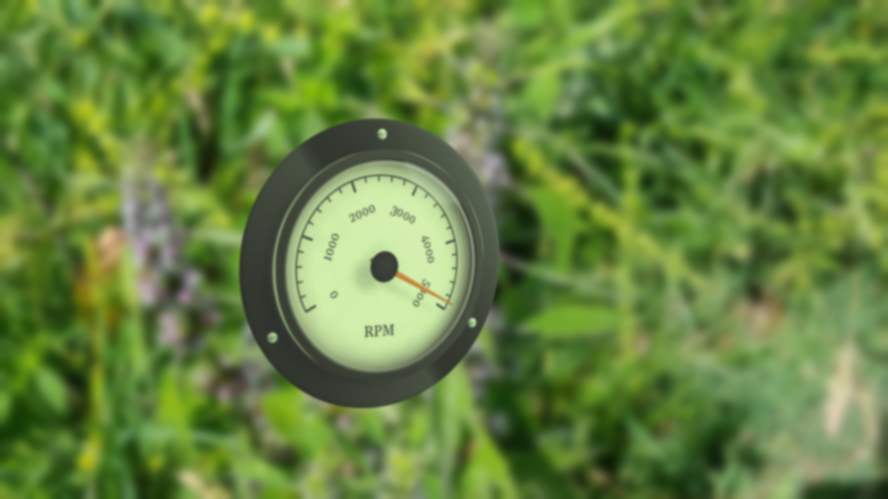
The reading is {"value": 4900, "unit": "rpm"}
